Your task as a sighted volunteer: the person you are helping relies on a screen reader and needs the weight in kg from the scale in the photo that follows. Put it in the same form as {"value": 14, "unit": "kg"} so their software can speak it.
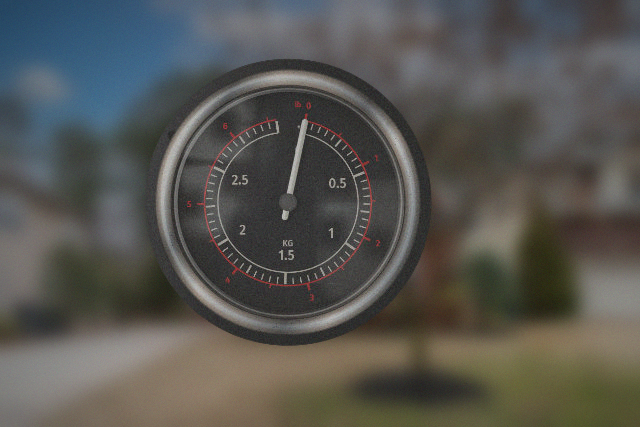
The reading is {"value": 0, "unit": "kg"}
